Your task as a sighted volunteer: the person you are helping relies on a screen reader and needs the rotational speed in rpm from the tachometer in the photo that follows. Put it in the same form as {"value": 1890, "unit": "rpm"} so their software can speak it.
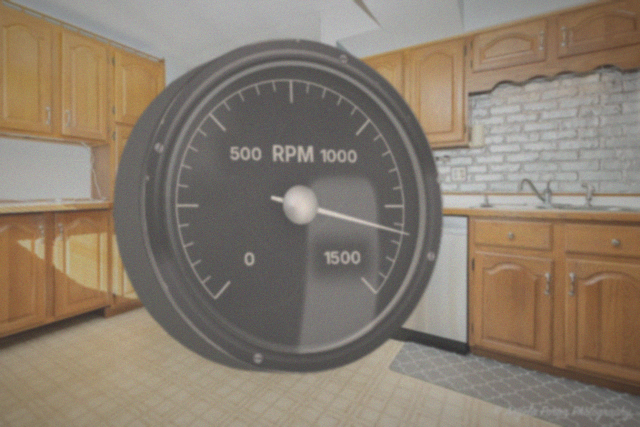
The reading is {"value": 1325, "unit": "rpm"}
